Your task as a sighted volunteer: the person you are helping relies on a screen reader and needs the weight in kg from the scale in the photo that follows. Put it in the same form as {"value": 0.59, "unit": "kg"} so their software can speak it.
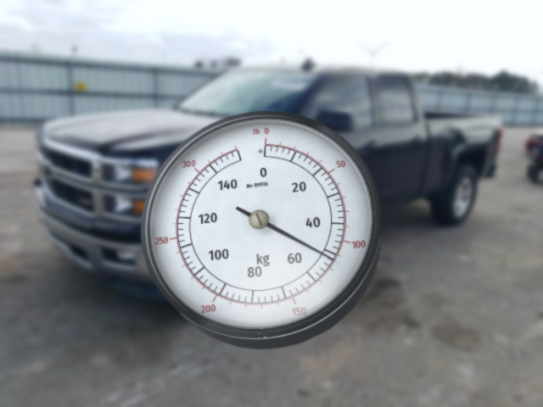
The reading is {"value": 52, "unit": "kg"}
